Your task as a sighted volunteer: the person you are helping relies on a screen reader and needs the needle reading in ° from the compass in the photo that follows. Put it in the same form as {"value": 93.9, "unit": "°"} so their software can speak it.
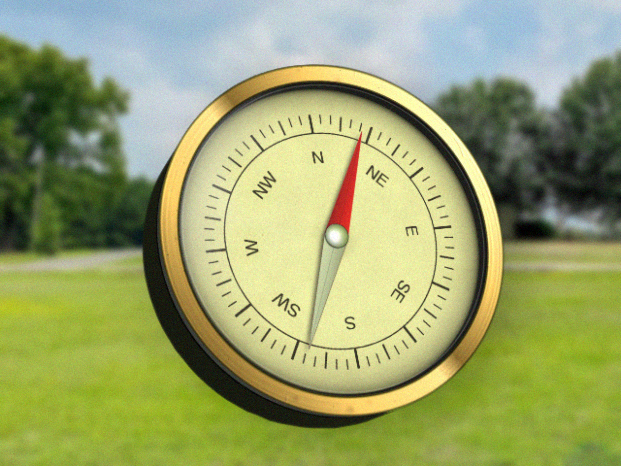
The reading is {"value": 25, "unit": "°"}
